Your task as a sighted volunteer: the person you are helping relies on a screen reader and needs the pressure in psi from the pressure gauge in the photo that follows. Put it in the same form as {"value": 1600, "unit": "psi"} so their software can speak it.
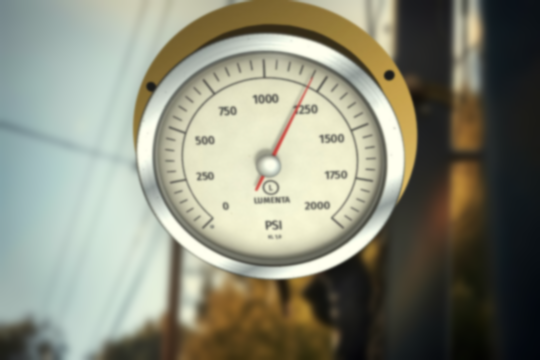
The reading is {"value": 1200, "unit": "psi"}
